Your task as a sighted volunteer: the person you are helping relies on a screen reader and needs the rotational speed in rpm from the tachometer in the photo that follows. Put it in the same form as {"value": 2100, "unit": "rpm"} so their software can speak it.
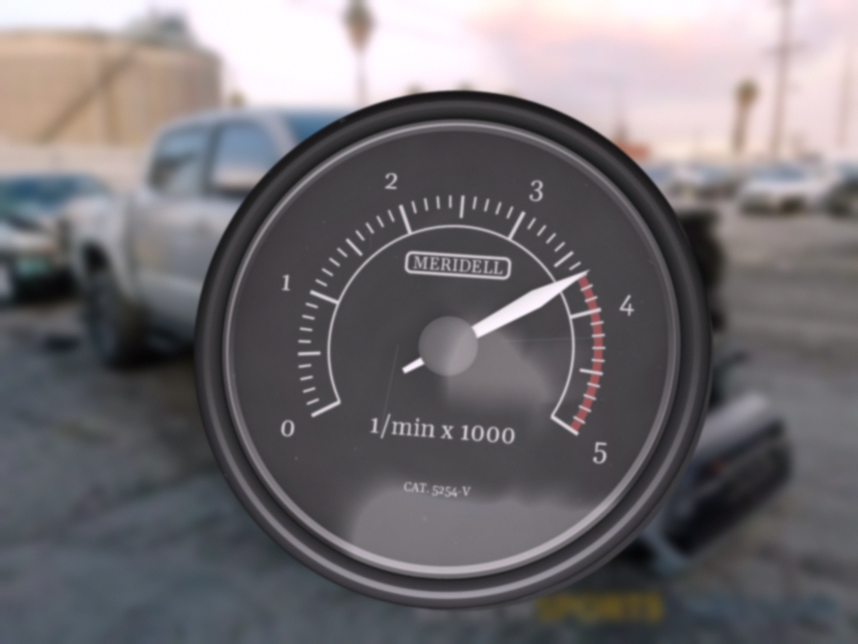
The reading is {"value": 3700, "unit": "rpm"}
